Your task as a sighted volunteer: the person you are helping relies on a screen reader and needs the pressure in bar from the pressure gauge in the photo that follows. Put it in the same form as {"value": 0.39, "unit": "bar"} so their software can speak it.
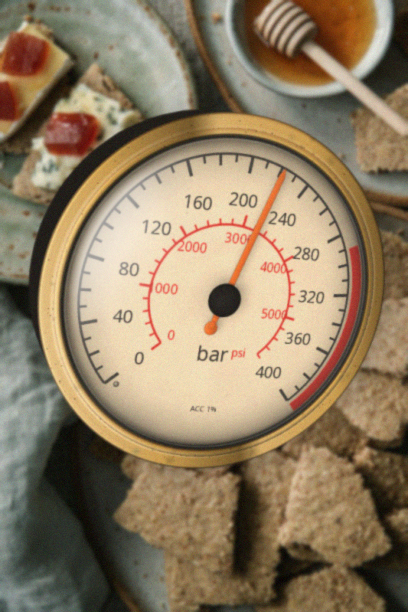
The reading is {"value": 220, "unit": "bar"}
